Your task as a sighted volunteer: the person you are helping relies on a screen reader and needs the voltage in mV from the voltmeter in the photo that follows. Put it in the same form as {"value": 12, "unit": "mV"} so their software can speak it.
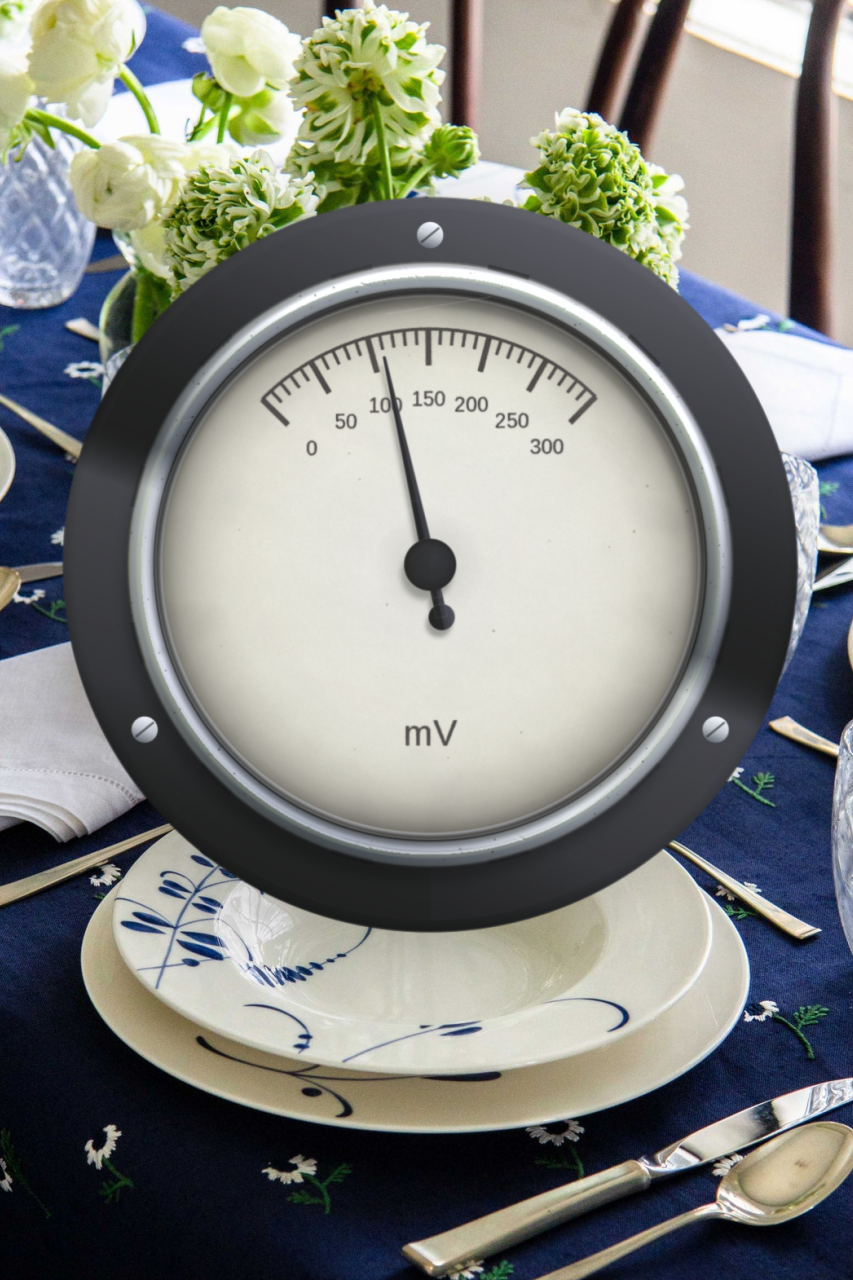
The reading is {"value": 110, "unit": "mV"}
